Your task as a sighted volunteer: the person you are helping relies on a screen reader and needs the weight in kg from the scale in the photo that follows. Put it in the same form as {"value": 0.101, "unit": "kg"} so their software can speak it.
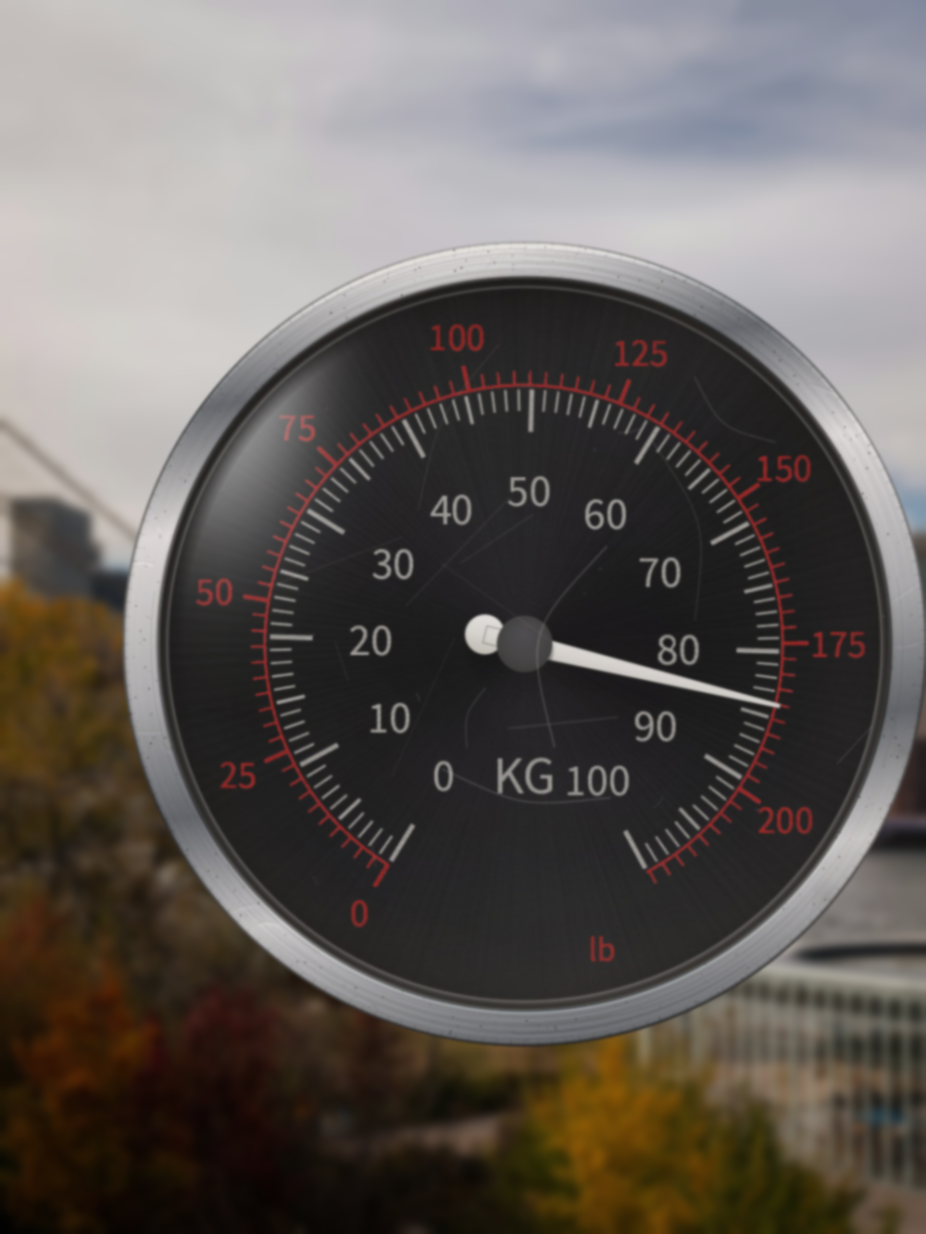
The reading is {"value": 84, "unit": "kg"}
